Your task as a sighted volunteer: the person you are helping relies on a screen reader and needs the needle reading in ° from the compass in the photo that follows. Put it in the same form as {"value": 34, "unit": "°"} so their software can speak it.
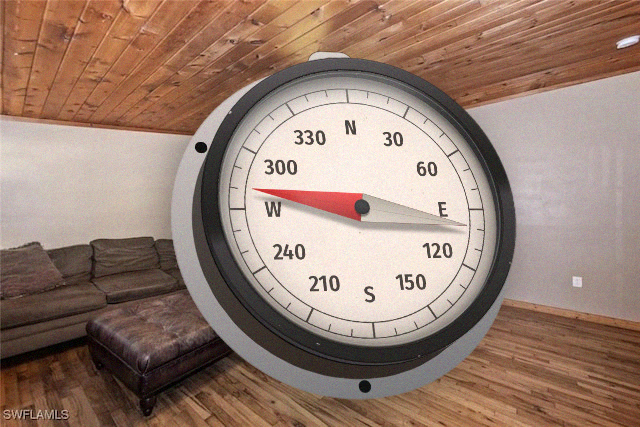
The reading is {"value": 280, "unit": "°"}
